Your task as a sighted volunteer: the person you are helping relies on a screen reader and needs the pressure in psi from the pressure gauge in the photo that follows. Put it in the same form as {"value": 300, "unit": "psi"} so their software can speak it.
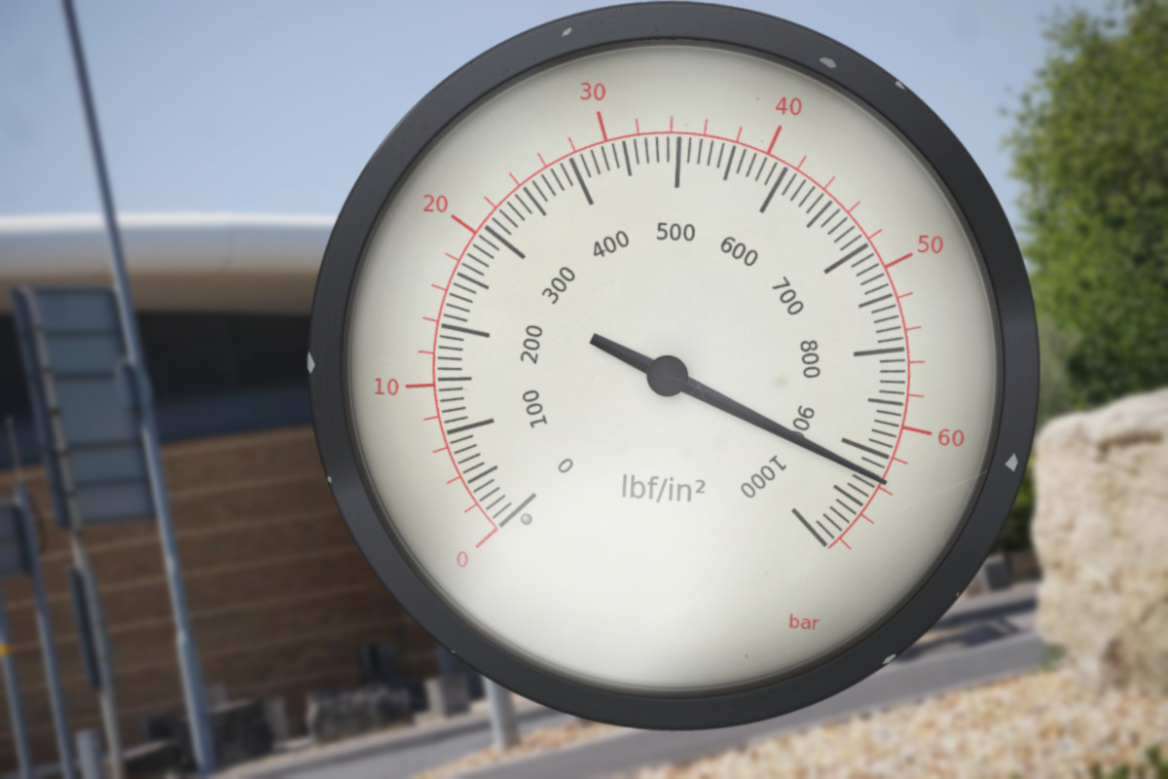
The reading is {"value": 920, "unit": "psi"}
